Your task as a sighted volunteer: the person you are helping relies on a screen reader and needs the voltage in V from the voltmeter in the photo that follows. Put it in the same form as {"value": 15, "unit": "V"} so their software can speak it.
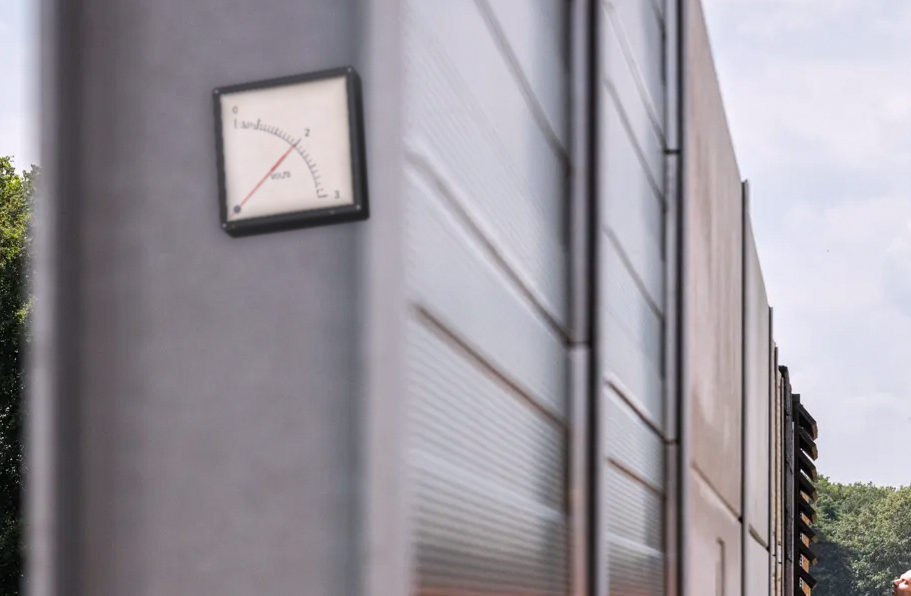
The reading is {"value": 2, "unit": "V"}
